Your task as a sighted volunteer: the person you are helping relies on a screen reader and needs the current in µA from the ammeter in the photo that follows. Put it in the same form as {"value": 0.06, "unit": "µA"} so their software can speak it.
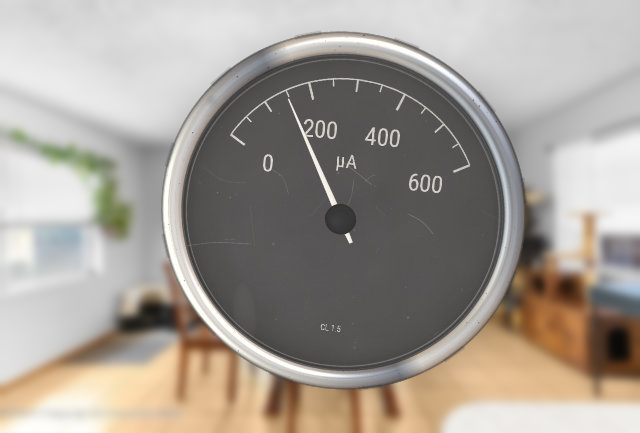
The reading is {"value": 150, "unit": "µA"}
